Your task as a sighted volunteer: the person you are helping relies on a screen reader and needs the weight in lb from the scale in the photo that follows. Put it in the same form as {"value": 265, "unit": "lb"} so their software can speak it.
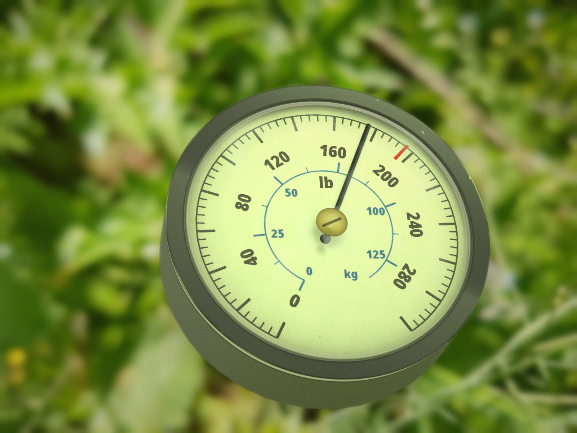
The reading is {"value": 176, "unit": "lb"}
